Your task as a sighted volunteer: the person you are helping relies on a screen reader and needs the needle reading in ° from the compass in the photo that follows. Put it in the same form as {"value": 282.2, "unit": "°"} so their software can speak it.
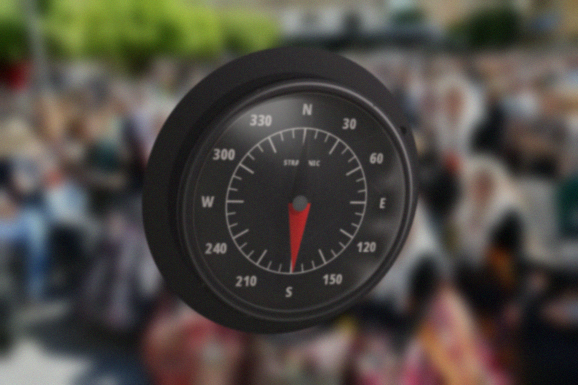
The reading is {"value": 180, "unit": "°"}
